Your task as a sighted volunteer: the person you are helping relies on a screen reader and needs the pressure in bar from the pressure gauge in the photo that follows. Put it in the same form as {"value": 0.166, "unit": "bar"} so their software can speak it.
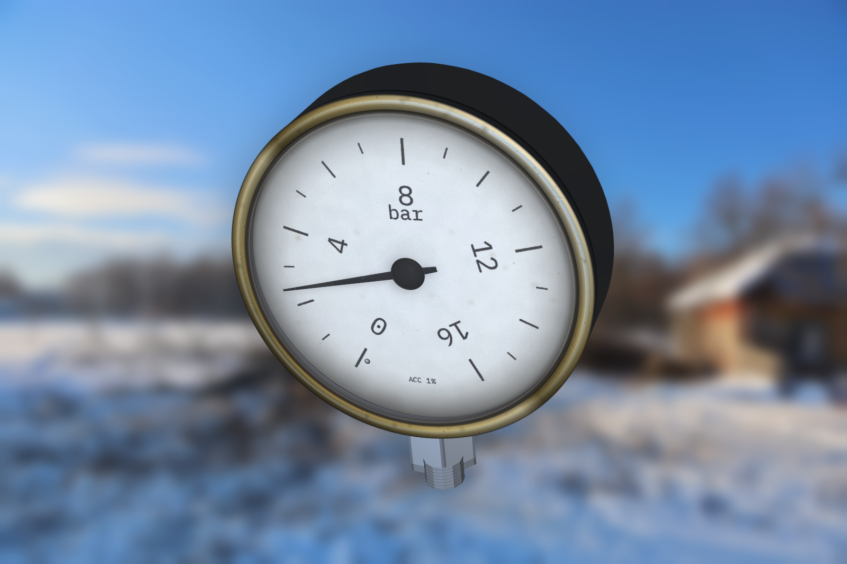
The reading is {"value": 2.5, "unit": "bar"}
